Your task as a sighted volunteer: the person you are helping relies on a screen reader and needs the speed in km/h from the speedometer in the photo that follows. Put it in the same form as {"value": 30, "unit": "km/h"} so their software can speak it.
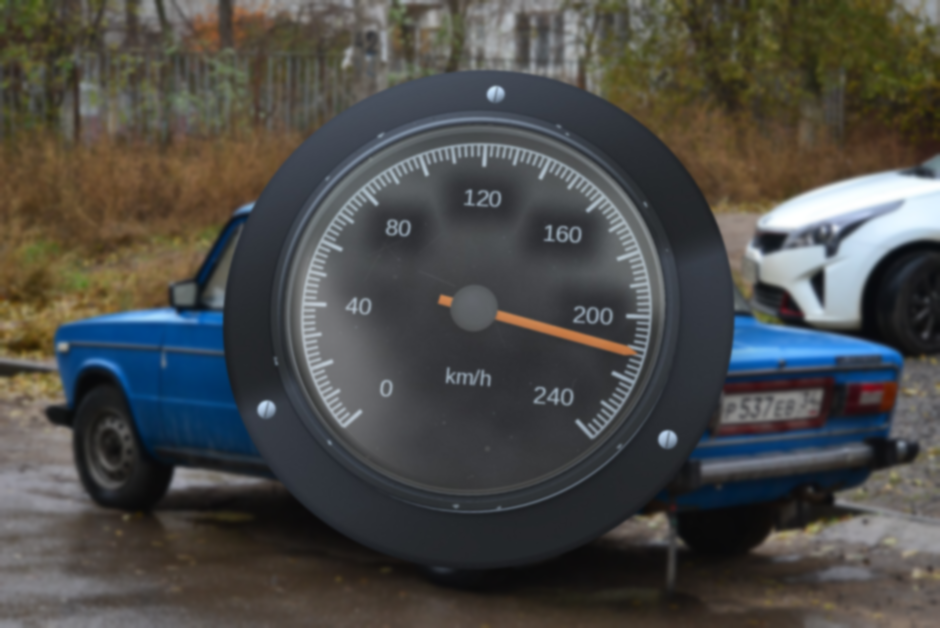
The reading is {"value": 212, "unit": "km/h"}
